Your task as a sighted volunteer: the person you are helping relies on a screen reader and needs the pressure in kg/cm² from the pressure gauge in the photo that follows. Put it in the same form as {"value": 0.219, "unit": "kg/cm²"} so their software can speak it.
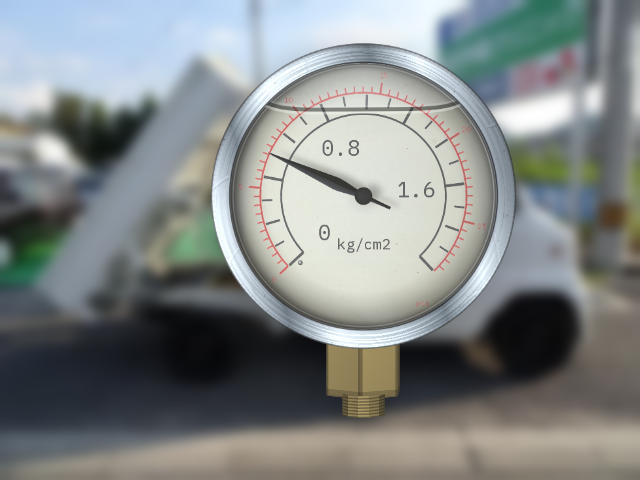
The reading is {"value": 0.5, "unit": "kg/cm²"}
